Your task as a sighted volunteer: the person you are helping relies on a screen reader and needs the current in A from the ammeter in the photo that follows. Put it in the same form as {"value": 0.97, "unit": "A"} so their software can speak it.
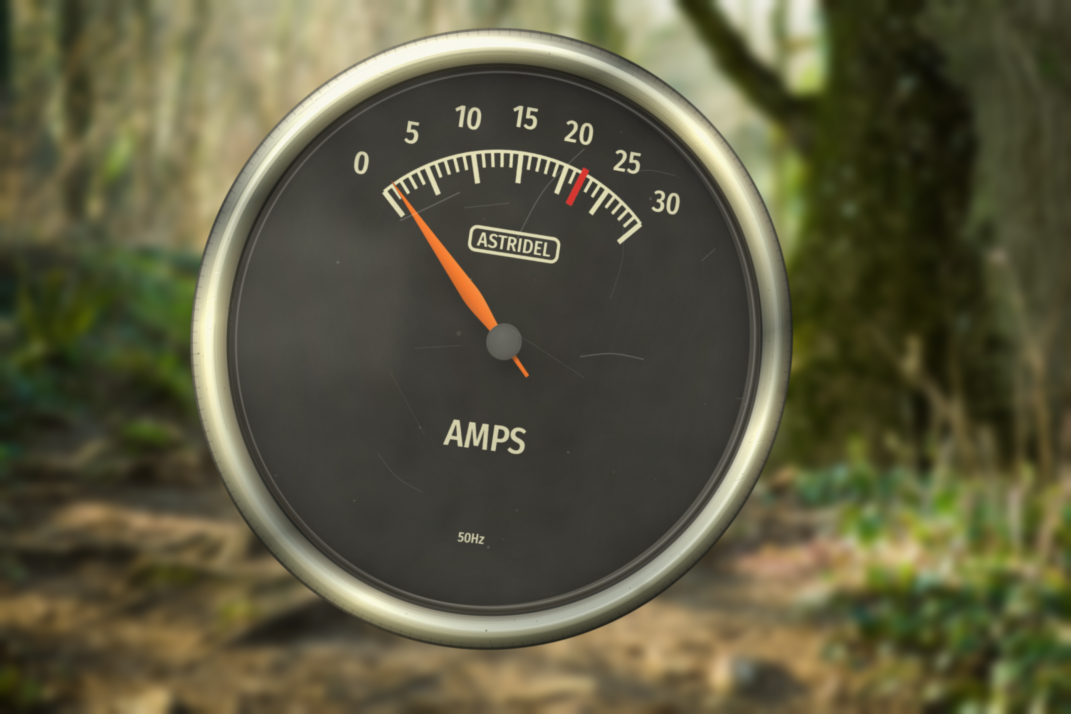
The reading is {"value": 1, "unit": "A"}
